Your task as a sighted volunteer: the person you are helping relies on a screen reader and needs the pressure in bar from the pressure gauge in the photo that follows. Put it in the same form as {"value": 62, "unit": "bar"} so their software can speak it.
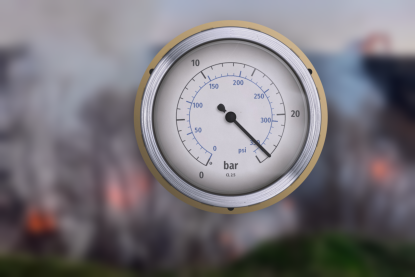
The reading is {"value": 24, "unit": "bar"}
